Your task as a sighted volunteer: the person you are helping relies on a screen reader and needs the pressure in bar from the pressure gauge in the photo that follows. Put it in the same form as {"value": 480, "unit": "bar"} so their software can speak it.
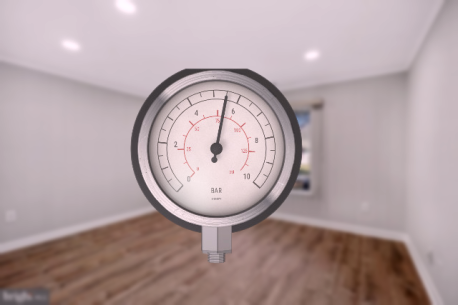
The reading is {"value": 5.5, "unit": "bar"}
